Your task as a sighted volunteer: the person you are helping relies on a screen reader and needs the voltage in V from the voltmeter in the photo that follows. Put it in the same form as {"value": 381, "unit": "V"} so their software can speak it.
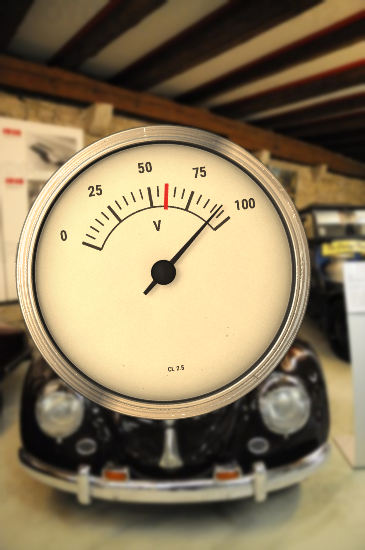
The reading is {"value": 92.5, "unit": "V"}
